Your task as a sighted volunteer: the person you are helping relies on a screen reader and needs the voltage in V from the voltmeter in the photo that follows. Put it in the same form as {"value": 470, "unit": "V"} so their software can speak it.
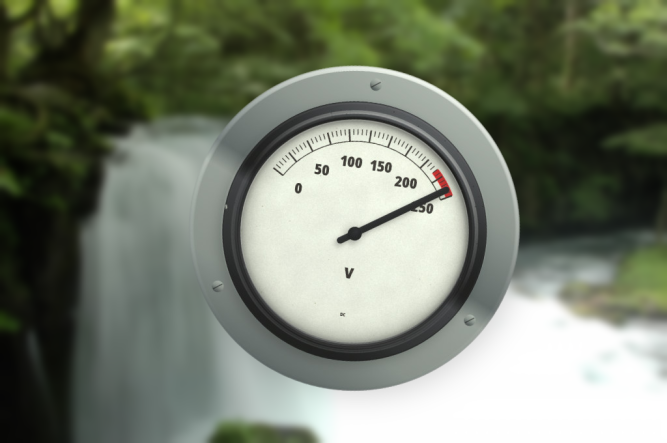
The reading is {"value": 240, "unit": "V"}
